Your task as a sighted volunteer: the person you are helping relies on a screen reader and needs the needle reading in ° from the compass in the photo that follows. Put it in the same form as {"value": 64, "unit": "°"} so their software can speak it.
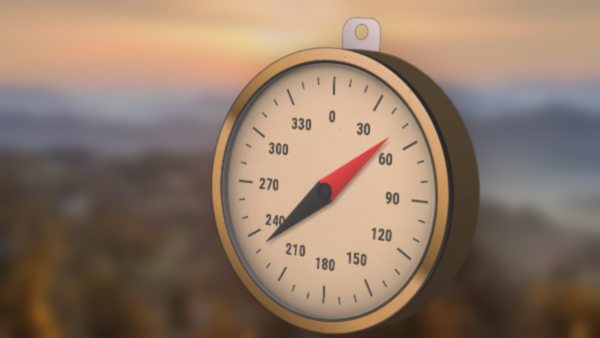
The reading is {"value": 50, "unit": "°"}
